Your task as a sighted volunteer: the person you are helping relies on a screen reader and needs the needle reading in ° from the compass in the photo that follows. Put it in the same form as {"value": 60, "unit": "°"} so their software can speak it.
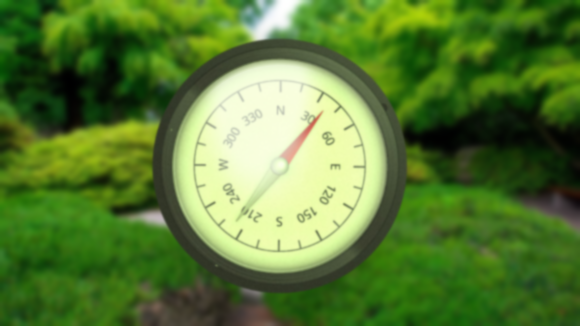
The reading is {"value": 37.5, "unit": "°"}
